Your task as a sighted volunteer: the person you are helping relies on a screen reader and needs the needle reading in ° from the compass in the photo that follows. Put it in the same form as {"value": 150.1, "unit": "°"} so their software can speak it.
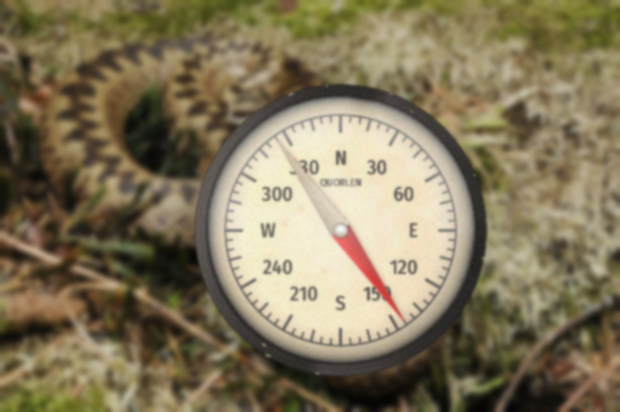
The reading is {"value": 145, "unit": "°"}
